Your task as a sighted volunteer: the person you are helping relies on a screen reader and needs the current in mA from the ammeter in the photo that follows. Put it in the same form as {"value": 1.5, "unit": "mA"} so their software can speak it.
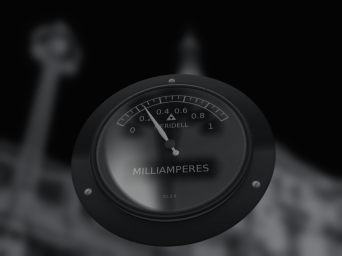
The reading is {"value": 0.25, "unit": "mA"}
